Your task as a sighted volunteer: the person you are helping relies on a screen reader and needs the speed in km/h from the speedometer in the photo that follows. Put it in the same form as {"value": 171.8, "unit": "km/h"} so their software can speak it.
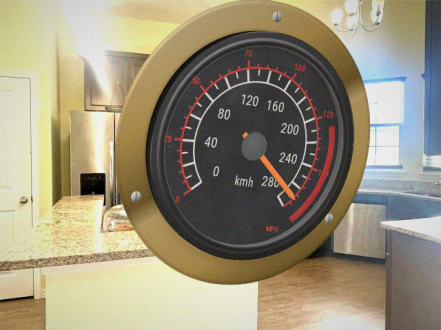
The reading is {"value": 270, "unit": "km/h"}
